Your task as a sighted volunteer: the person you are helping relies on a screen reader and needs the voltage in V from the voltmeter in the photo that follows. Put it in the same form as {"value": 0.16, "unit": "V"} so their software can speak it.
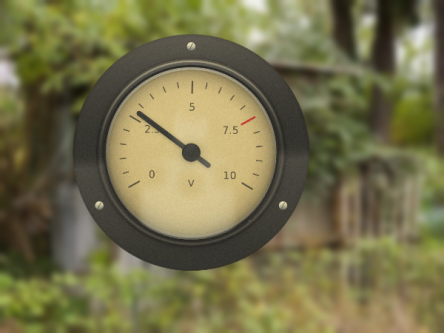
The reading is {"value": 2.75, "unit": "V"}
